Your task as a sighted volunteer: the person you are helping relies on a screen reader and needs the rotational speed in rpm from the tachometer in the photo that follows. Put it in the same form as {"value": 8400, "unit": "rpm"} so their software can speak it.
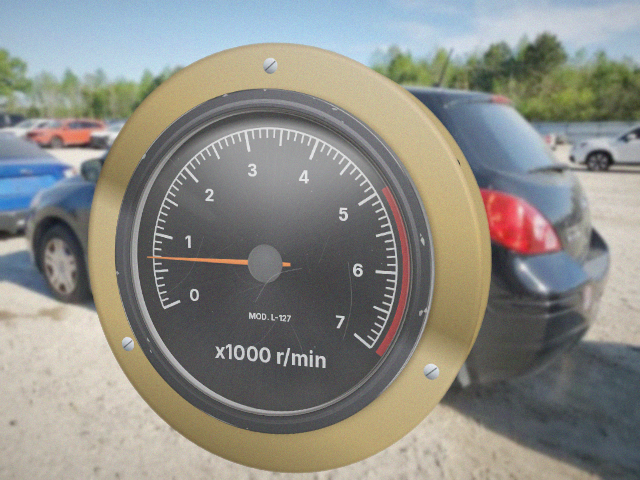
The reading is {"value": 700, "unit": "rpm"}
